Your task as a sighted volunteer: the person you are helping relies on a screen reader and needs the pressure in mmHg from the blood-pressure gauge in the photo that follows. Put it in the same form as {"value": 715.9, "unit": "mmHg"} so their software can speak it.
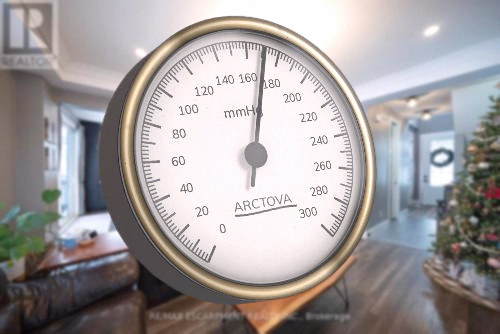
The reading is {"value": 170, "unit": "mmHg"}
